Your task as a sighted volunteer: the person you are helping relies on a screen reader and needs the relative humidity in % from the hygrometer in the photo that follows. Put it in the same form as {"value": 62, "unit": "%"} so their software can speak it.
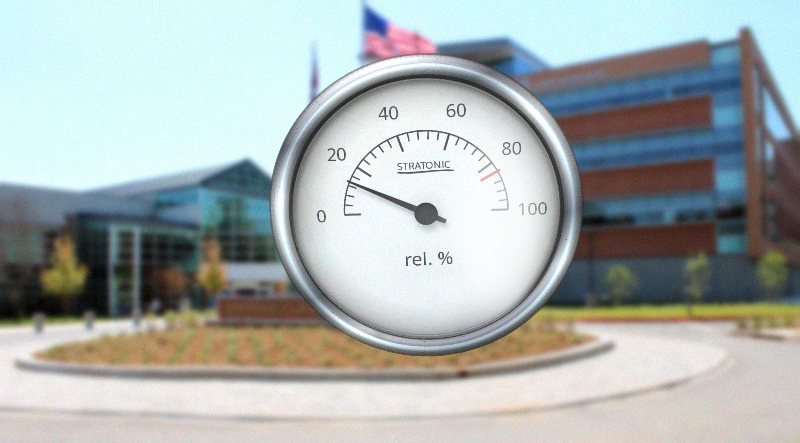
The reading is {"value": 14, "unit": "%"}
